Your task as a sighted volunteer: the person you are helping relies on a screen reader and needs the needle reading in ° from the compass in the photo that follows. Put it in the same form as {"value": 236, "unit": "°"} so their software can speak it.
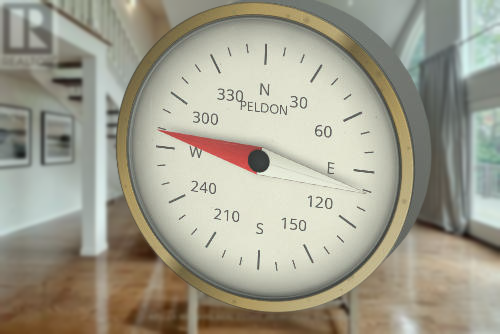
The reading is {"value": 280, "unit": "°"}
